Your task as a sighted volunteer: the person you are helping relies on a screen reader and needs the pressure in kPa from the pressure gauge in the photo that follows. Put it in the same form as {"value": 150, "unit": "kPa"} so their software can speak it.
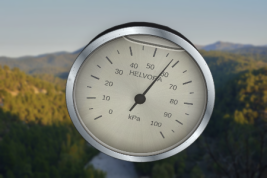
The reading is {"value": 57.5, "unit": "kPa"}
